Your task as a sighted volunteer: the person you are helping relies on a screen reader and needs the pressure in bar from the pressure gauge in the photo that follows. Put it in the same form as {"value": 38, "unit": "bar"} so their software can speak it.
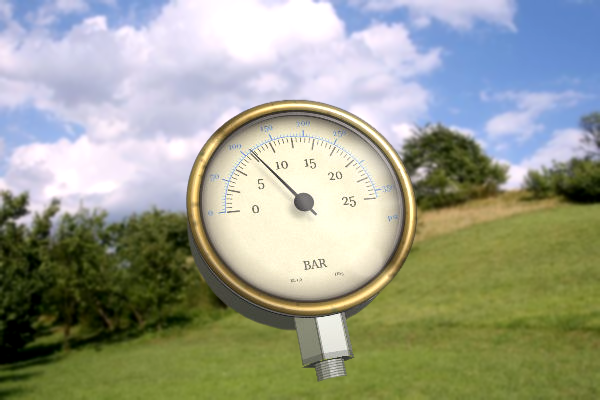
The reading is {"value": 7.5, "unit": "bar"}
